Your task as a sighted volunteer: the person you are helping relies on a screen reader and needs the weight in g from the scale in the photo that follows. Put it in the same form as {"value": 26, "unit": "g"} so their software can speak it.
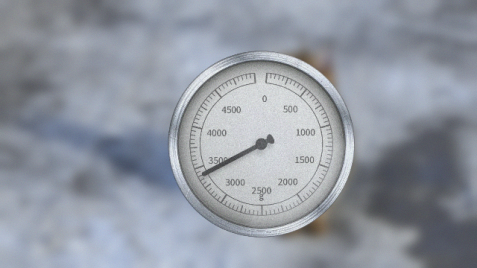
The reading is {"value": 3400, "unit": "g"}
